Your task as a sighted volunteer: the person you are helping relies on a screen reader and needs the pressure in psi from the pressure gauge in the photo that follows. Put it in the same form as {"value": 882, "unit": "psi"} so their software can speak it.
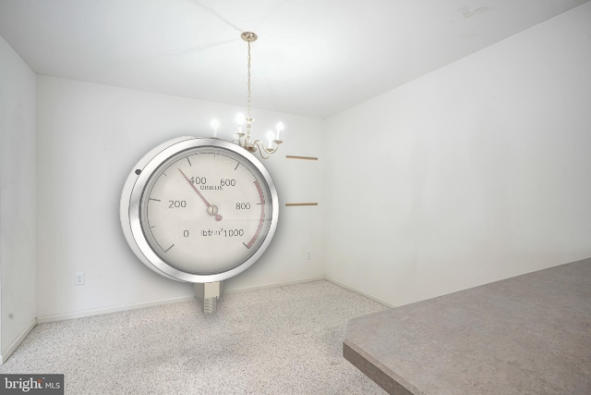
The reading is {"value": 350, "unit": "psi"}
